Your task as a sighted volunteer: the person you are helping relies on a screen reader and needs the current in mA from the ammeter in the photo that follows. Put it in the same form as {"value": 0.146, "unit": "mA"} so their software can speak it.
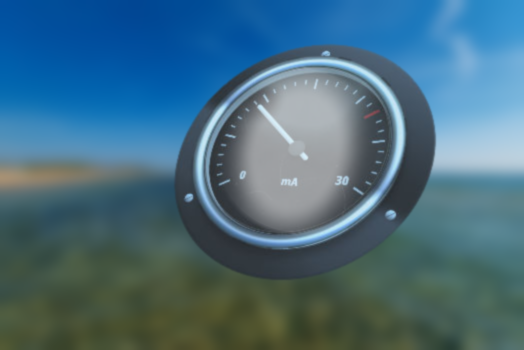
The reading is {"value": 9, "unit": "mA"}
